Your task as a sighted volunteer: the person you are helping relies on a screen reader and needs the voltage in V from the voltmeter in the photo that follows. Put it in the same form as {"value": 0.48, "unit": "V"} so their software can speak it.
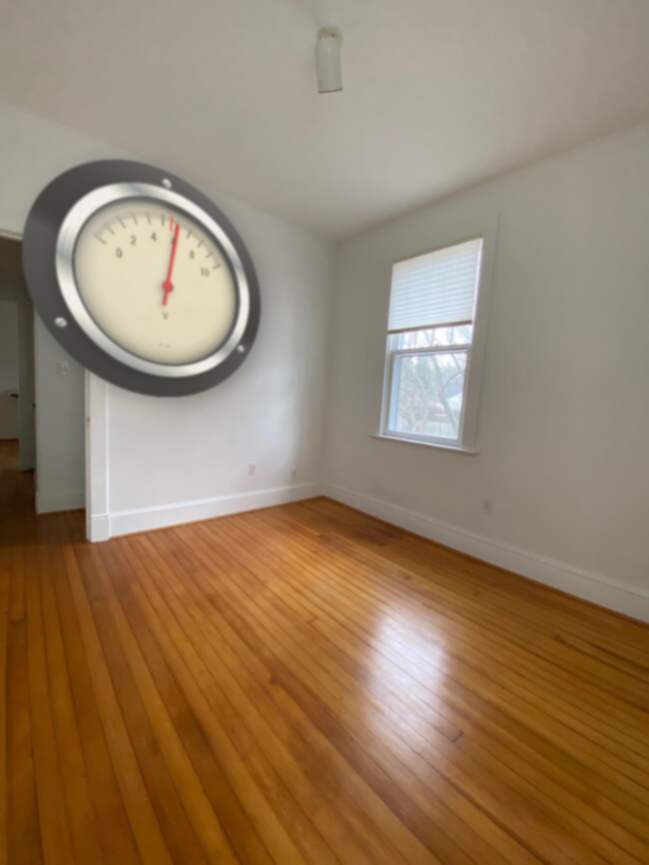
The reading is {"value": 6, "unit": "V"}
